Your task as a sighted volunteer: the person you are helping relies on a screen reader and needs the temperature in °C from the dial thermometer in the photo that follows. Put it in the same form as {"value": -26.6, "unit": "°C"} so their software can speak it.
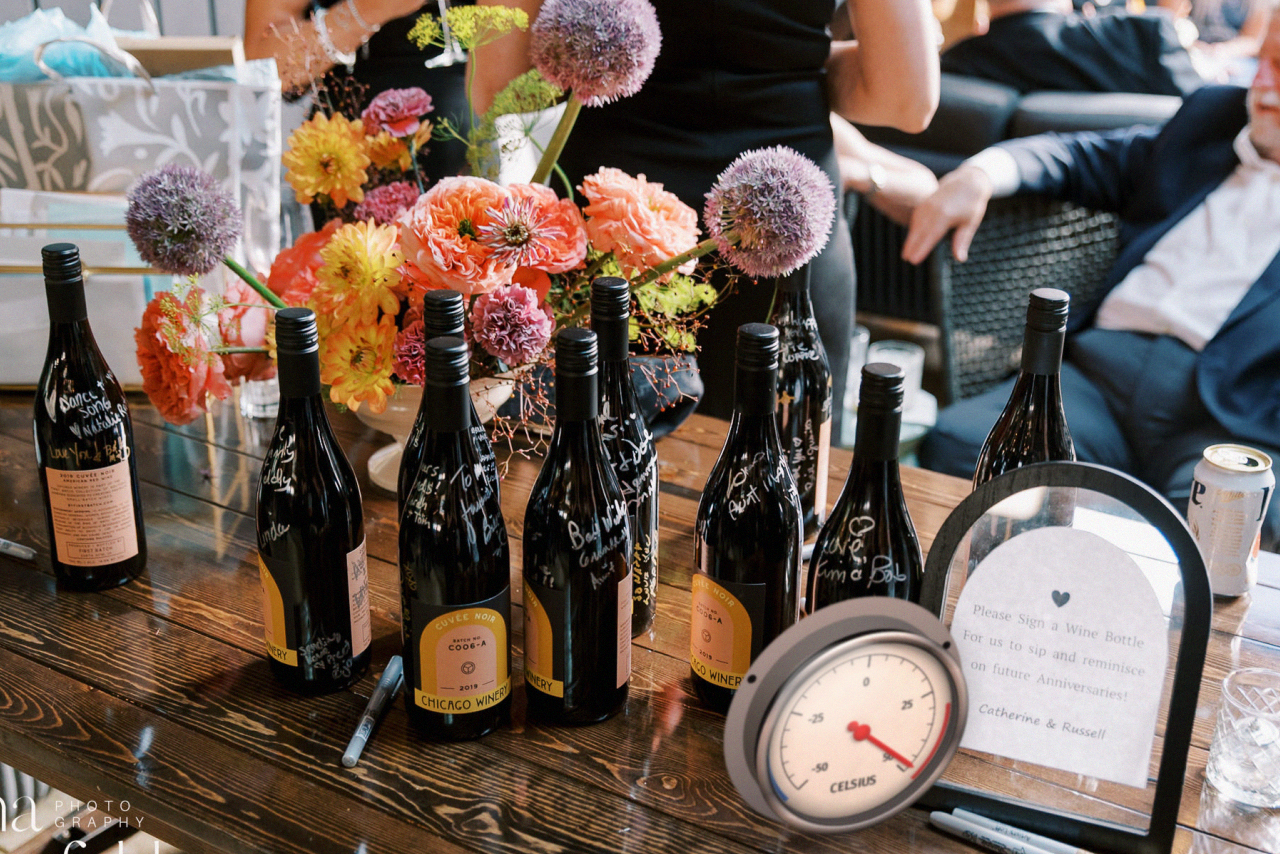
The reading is {"value": 47.5, "unit": "°C"}
